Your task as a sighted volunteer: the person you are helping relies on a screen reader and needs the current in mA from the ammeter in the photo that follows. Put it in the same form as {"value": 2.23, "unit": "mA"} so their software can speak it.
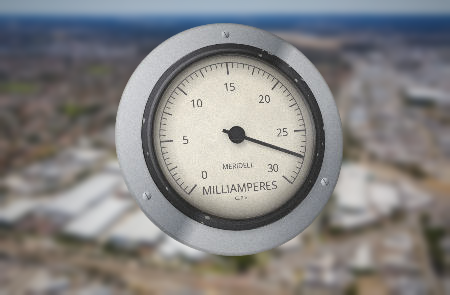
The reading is {"value": 27.5, "unit": "mA"}
